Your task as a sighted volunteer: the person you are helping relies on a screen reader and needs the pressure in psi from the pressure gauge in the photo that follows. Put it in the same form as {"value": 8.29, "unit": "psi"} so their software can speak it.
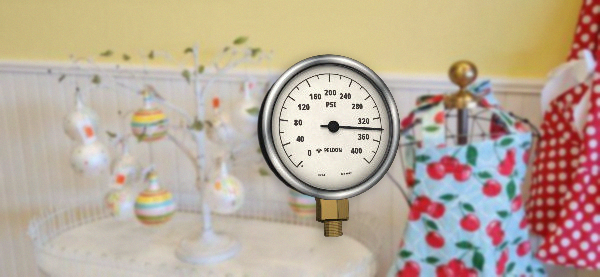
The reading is {"value": 340, "unit": "psi"}
